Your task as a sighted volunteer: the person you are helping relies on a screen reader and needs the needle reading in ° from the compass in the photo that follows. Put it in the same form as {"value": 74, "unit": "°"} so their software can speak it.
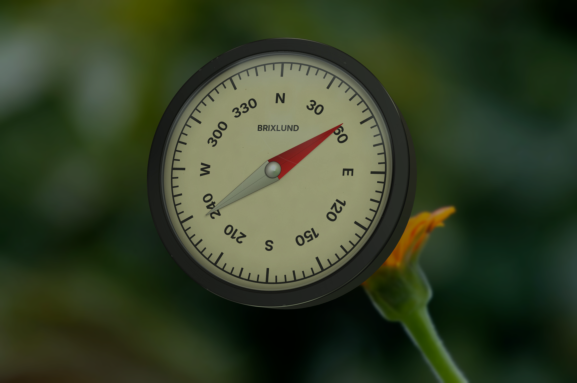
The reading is {"value": 55, "unit": "°"}
